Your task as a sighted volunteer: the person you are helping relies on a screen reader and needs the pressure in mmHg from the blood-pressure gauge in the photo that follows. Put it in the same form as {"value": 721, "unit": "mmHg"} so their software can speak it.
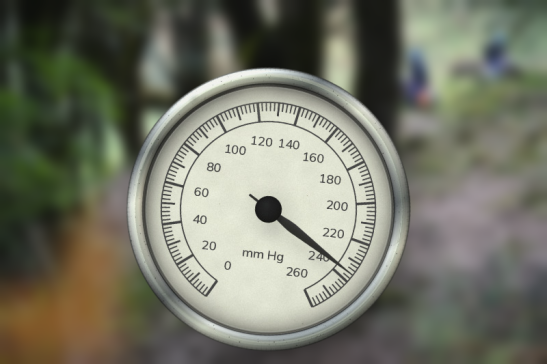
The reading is {"value": 236, "unit": "mmHg"}
